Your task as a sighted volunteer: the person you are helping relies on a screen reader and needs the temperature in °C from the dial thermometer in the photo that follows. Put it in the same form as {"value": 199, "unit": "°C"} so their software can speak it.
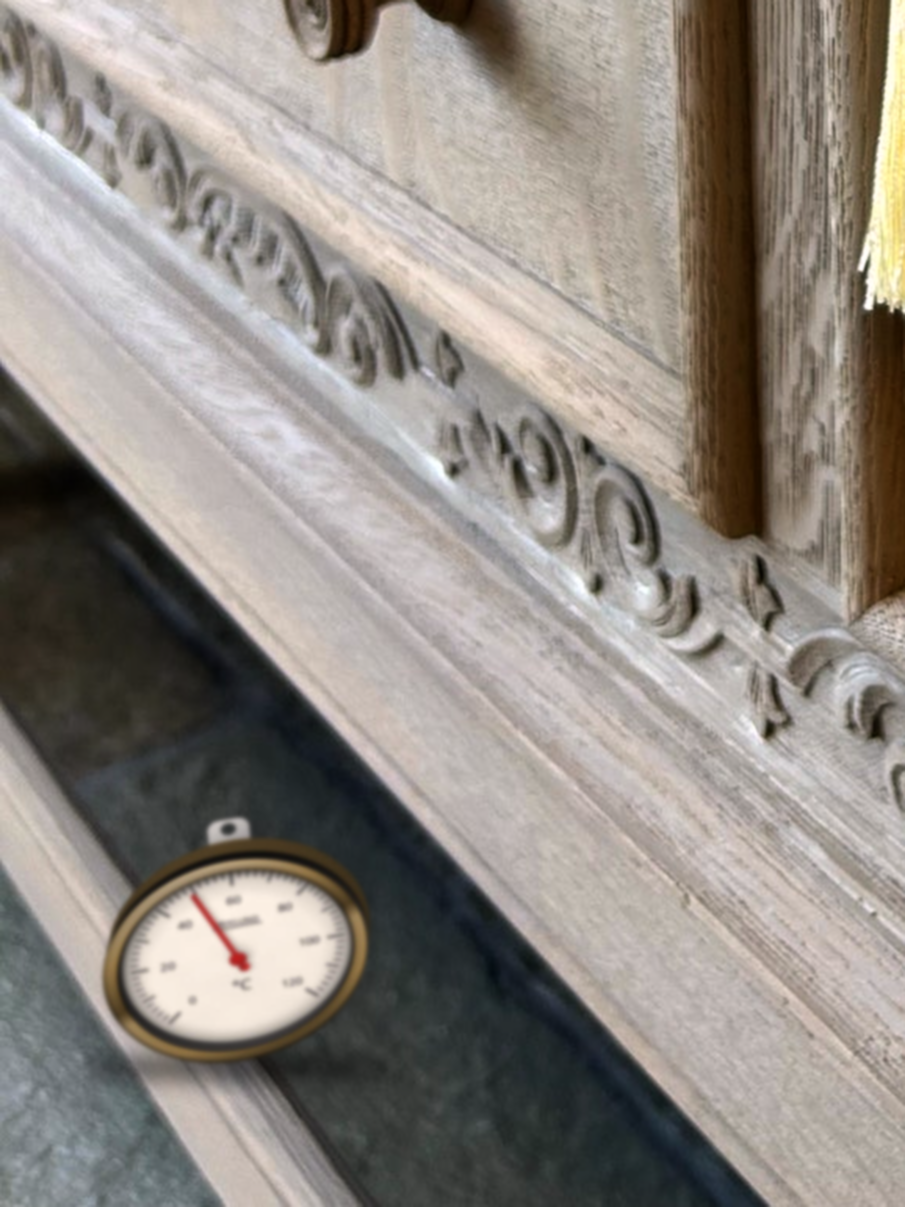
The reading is {"value": 50, "unit": "°C"}
